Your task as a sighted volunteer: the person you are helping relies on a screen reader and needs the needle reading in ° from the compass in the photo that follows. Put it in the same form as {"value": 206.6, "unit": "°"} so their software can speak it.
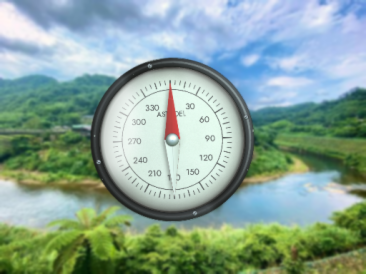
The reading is {"value": 0, "unit": "°"}
